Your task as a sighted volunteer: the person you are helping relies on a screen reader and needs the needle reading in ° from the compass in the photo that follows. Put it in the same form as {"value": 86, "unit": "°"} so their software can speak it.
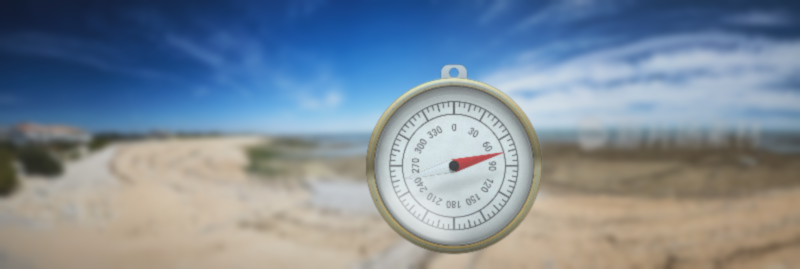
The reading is {"value": 75, "unit": "°"}
